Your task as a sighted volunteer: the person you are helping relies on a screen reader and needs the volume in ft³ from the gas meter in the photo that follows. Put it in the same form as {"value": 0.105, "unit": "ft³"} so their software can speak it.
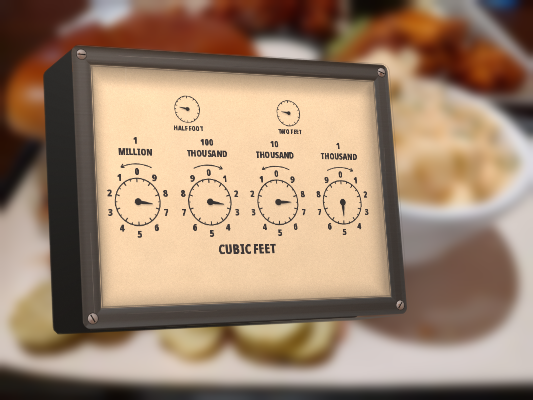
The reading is {"value": 727500, "unit": "ft³"}
